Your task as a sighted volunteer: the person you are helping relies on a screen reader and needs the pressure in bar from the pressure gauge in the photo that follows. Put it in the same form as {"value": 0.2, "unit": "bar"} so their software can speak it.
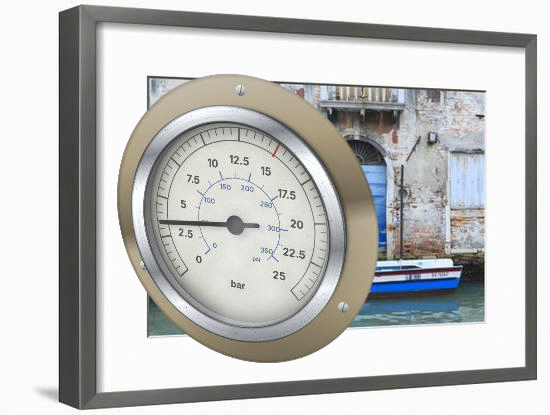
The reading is {"value": 3.5, "unit": "bar"}
